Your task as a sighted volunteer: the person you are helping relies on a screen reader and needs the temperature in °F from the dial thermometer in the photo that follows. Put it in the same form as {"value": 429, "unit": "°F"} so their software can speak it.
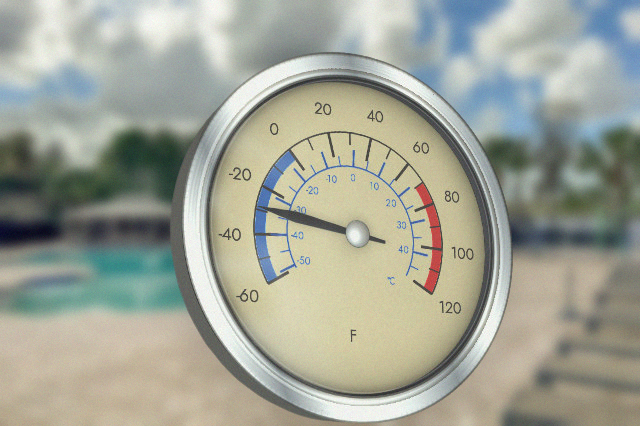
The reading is {"value": -30, "unit": "°F"}
